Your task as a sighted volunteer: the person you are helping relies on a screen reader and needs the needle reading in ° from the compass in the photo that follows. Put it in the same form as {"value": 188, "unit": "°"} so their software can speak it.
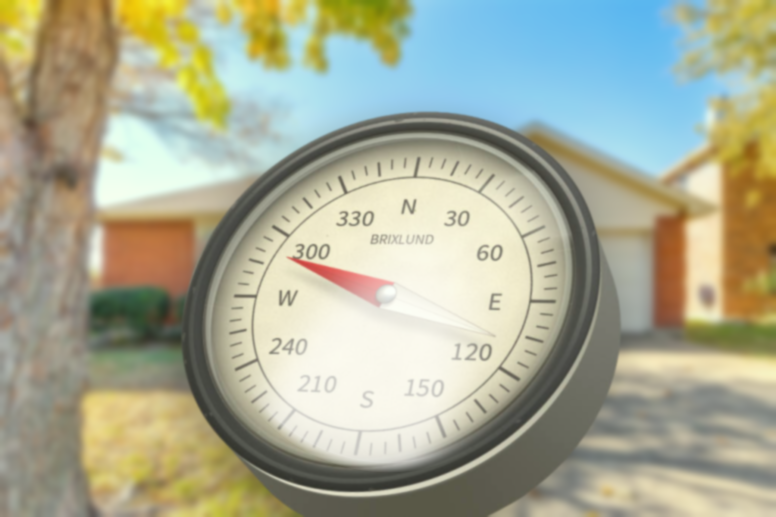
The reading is {"value": 290, "unit": "°"}
